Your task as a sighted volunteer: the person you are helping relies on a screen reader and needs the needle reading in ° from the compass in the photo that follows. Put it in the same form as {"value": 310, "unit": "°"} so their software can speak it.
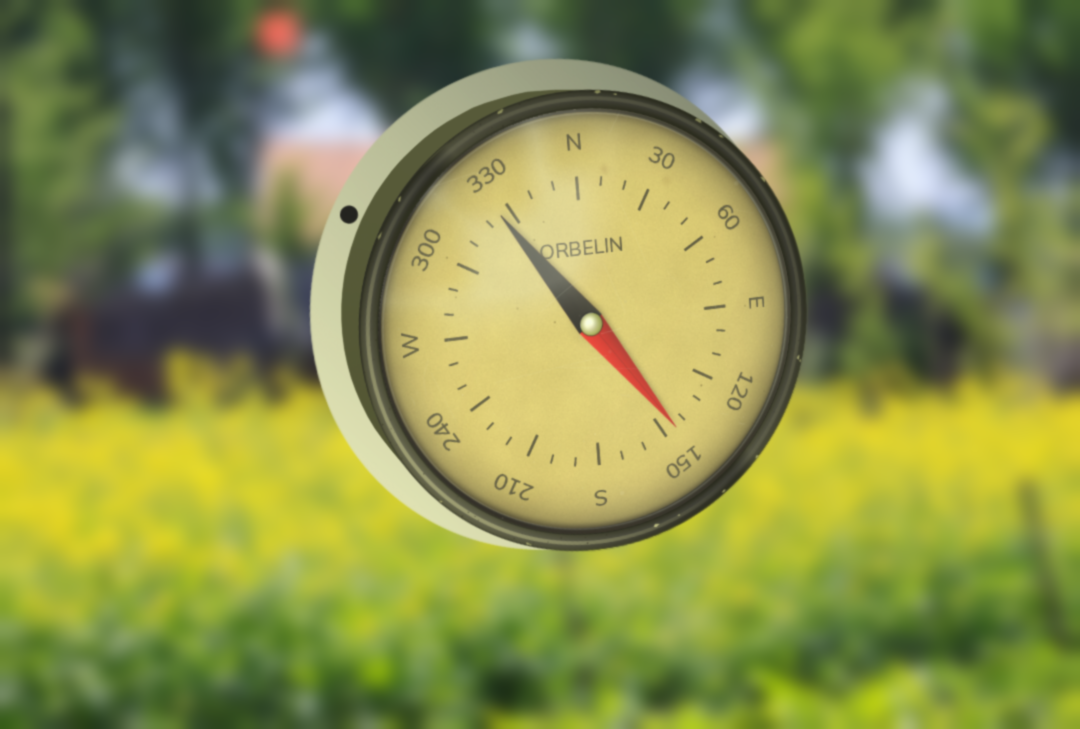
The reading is {"value": 145, "unit": "°"}
